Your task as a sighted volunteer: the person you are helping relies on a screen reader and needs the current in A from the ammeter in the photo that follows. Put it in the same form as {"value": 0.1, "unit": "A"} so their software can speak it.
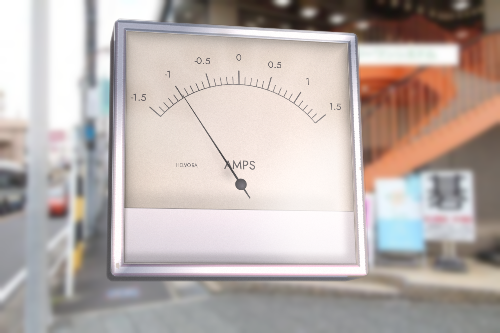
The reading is {"value": -1, "unit": "A"}
